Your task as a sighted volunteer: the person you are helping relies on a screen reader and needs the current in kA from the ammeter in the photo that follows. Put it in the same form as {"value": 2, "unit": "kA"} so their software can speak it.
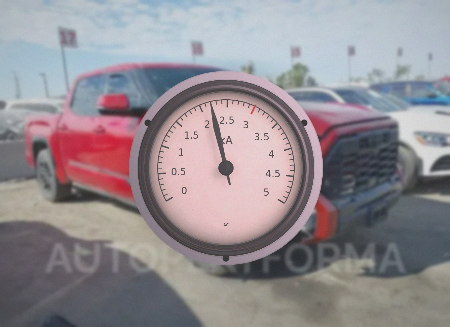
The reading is {"value": 2.2, "unit": "kA"}
